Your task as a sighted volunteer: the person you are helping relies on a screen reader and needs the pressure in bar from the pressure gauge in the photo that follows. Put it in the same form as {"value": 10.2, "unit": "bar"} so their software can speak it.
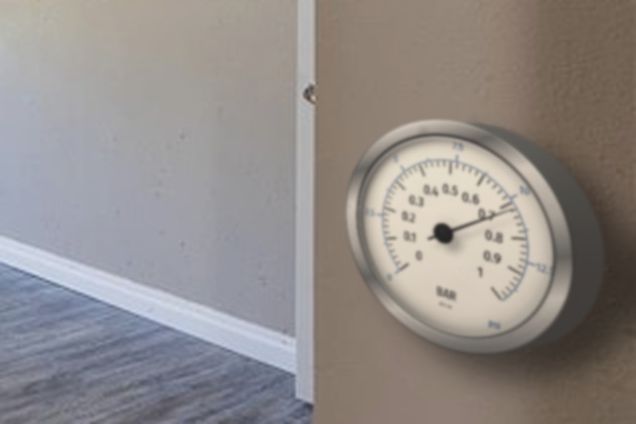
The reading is {"value": 0.72, "unit": "bar"}
